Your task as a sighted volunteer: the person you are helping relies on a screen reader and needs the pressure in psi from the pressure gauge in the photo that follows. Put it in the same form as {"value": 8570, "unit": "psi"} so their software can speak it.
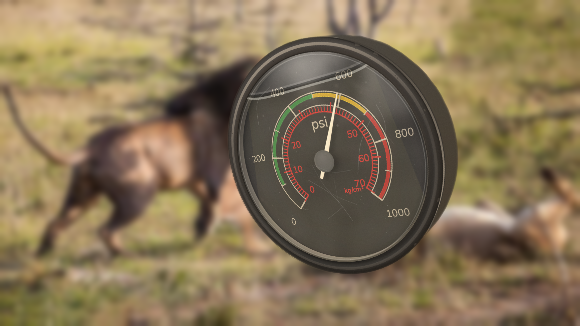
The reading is {"value": 600, "unit": "psi"}
